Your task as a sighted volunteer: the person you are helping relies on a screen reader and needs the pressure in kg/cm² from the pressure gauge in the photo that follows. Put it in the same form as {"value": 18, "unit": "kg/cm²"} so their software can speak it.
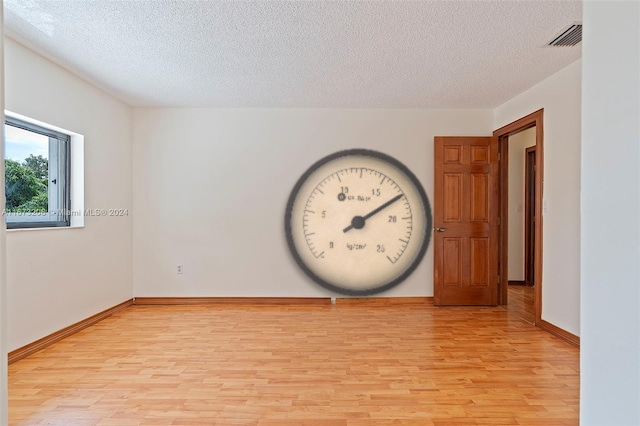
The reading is {"value": 17.5, "unit": "kg/cm²"}
